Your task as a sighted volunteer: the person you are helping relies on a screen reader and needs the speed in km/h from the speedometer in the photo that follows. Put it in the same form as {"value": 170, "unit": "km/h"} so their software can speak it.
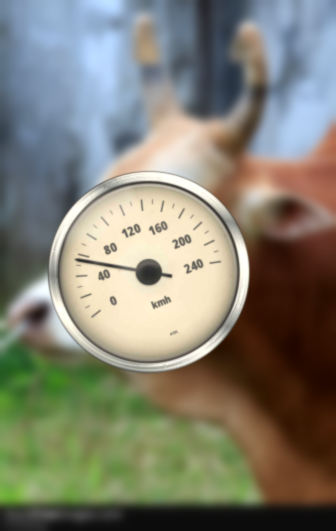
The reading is {"value": 55, "unit": "km/h"}
